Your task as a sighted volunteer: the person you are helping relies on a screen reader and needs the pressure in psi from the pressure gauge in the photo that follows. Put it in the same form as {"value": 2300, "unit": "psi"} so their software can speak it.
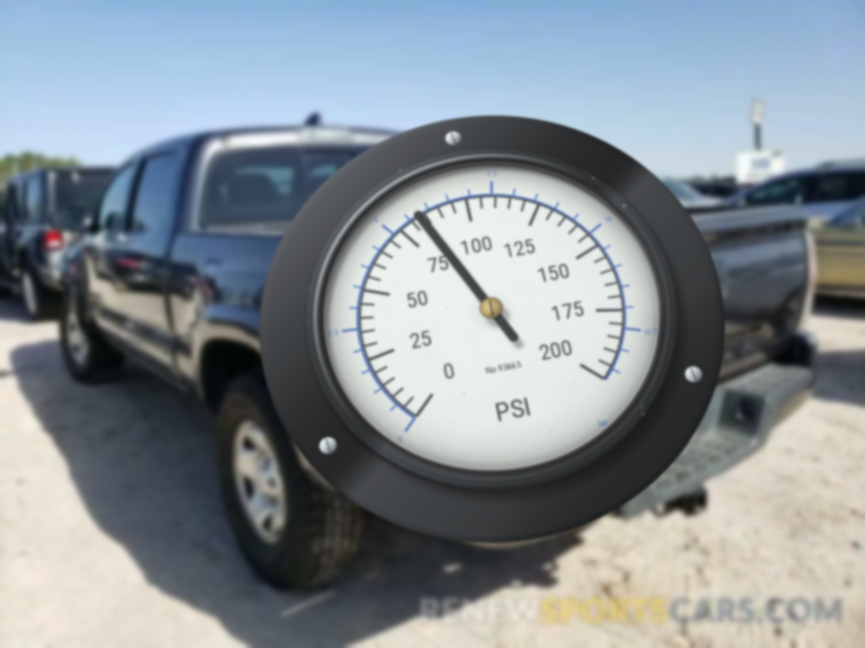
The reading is {"value": 82.5, "unit": "psi"}
